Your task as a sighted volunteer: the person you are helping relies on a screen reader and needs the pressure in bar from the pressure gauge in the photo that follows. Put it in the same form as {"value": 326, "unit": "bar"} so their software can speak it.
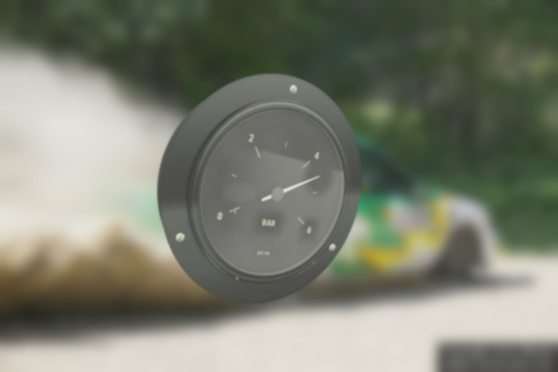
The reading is {"value": 4.5, "unit": "bar"}
